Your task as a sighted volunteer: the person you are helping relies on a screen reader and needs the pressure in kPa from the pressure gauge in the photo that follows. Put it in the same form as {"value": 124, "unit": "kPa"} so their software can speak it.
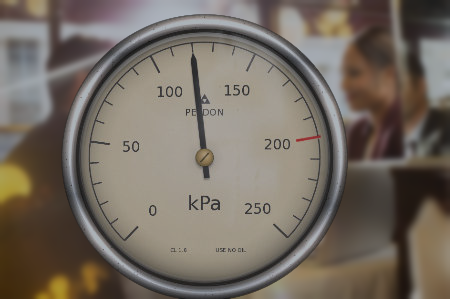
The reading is {"value": 120, "unit": "kPa"}
